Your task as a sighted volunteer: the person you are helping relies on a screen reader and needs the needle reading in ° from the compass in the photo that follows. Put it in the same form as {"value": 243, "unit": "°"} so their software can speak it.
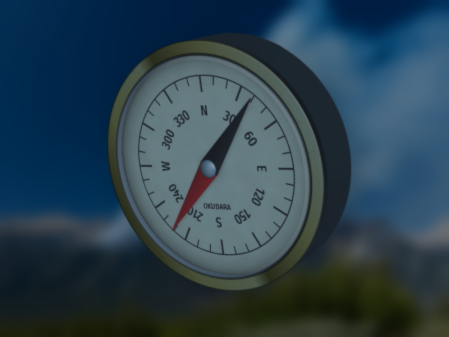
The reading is {"value": 220, "unit": "°"}
